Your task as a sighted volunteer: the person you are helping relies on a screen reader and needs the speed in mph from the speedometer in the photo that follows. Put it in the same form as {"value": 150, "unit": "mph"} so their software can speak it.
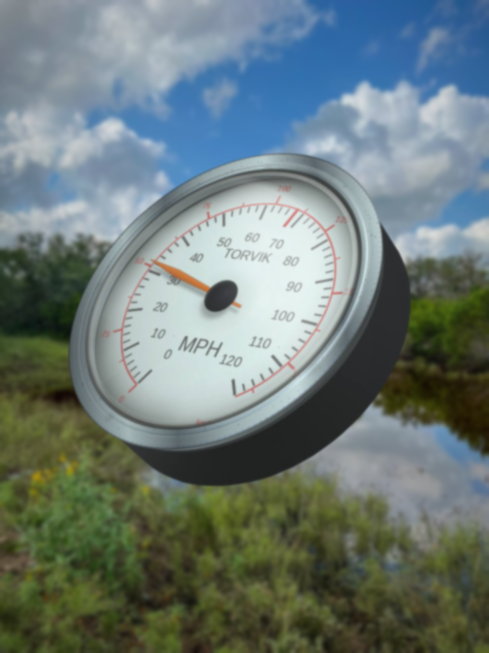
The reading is {"value": 32, "unit": "mph"}
